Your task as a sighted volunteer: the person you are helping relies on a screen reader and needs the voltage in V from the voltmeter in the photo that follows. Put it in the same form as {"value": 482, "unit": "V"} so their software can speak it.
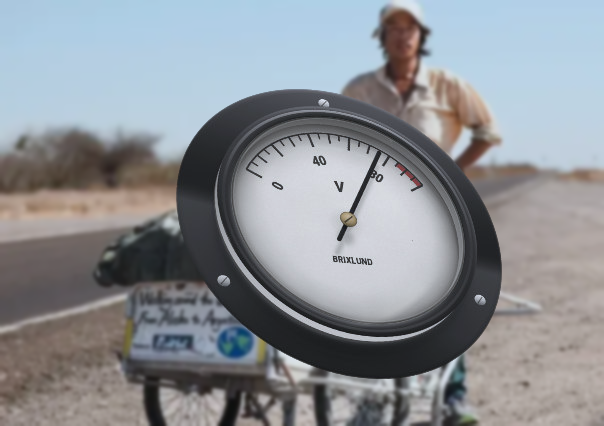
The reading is {"value": 75, "unit": "V"}
